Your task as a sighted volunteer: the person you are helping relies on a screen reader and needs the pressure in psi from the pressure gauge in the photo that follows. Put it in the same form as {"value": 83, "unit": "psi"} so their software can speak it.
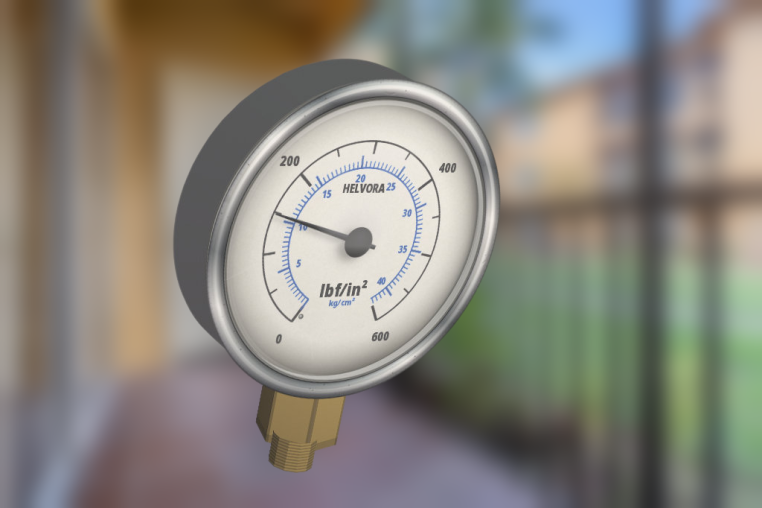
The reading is {"value": 150, "unit": "psi"}
